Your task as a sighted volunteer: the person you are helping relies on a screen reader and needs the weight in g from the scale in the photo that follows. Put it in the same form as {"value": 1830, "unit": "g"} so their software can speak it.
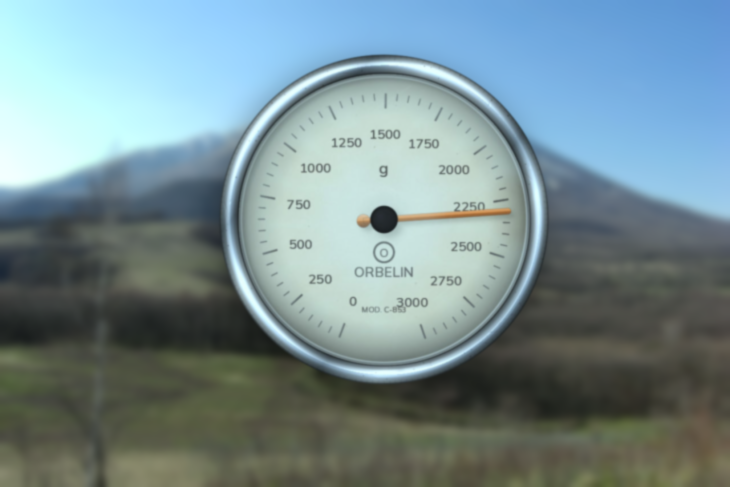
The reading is {"value": 2300, "unit": "g"}
